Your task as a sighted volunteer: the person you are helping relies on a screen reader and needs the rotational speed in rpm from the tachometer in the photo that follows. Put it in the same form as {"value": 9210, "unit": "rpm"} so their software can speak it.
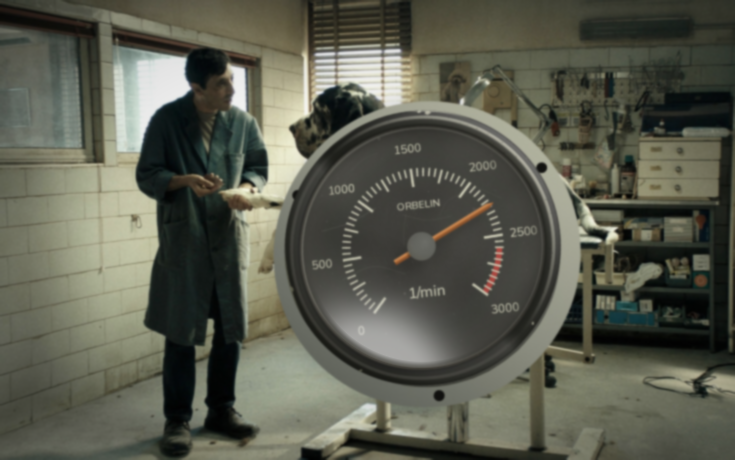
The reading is {"value": 2250, "unit": "rpm"}
